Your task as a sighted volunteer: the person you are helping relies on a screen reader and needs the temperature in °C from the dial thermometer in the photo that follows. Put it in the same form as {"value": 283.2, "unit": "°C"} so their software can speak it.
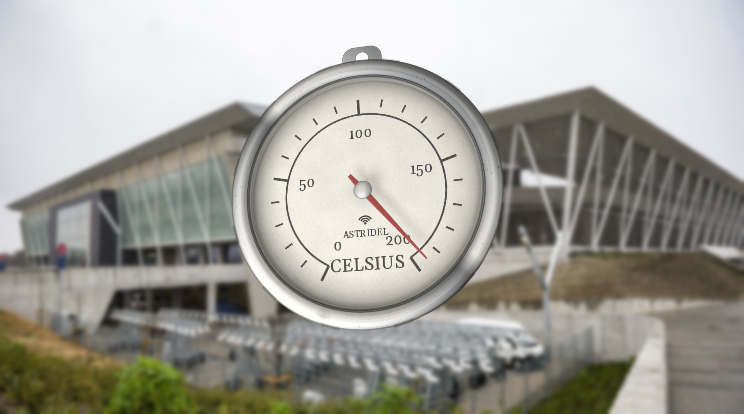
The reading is {"value": 195, "unit": "°C"}
